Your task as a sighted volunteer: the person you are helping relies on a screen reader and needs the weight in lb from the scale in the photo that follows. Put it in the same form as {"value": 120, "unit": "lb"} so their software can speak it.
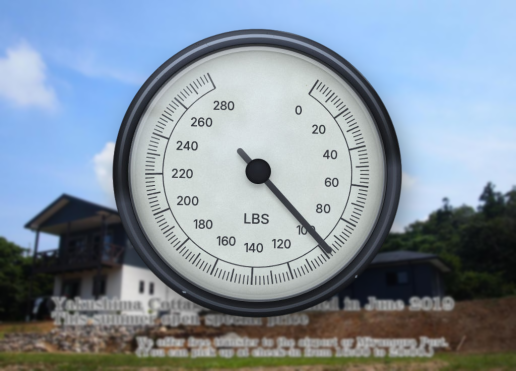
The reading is {"value": 98, "unit": "lb"}
